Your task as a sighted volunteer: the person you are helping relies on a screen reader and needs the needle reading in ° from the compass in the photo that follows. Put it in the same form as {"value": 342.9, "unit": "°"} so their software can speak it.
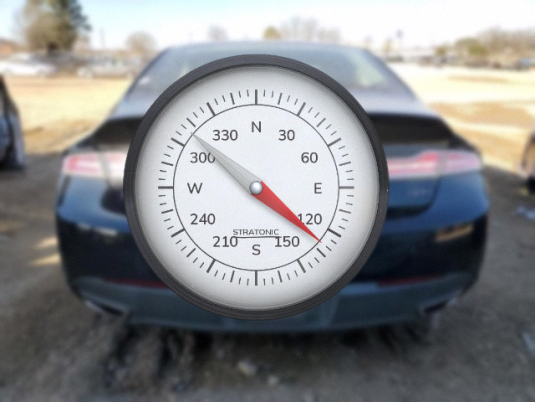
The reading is {"value": 130, "unit": "°"}
